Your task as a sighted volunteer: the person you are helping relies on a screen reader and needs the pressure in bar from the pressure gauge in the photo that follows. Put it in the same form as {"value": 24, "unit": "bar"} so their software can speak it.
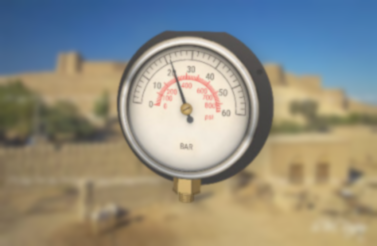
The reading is {"value": 22, "unit": "bar"}
